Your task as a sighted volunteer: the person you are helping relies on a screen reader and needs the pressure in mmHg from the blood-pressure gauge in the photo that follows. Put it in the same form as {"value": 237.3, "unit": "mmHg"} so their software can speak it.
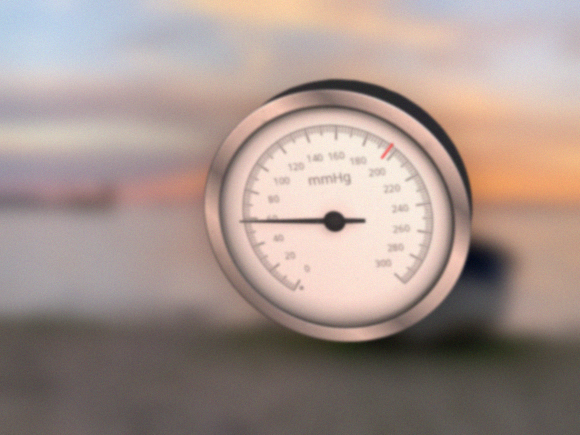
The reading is {"value": 60, "unit": "mmHg"}
